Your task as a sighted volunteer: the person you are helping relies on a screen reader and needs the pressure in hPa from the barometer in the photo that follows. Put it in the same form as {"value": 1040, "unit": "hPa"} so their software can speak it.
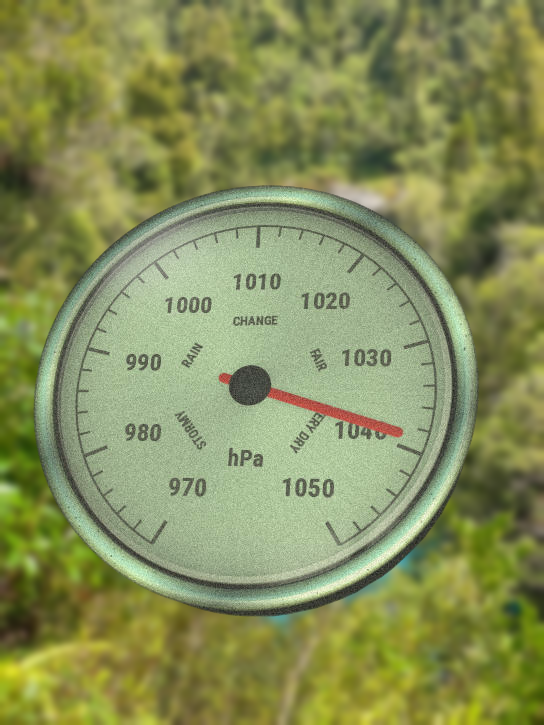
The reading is {"value": 1039, "unit": "hPa"}
